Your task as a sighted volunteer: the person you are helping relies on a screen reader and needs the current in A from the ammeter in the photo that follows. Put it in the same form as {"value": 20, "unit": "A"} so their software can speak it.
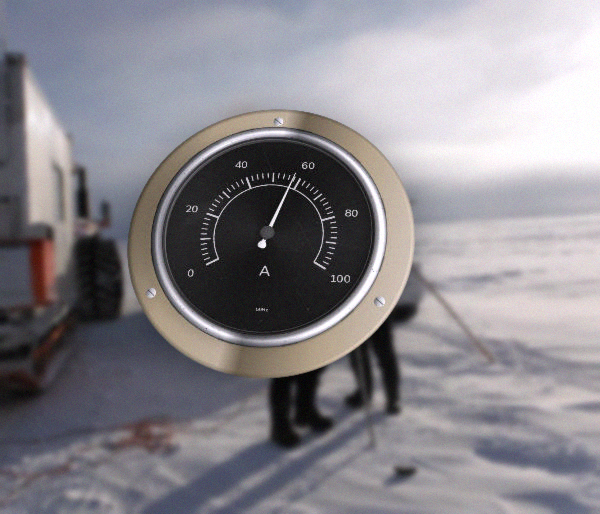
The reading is {"value": 58, "unit": "A"}
